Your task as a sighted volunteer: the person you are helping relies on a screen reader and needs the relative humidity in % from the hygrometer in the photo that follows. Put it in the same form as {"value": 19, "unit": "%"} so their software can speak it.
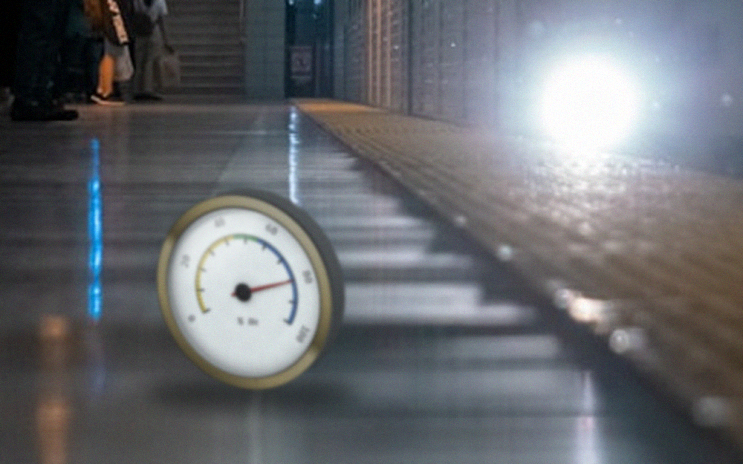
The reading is {"value": 80, "unit": "%"}
